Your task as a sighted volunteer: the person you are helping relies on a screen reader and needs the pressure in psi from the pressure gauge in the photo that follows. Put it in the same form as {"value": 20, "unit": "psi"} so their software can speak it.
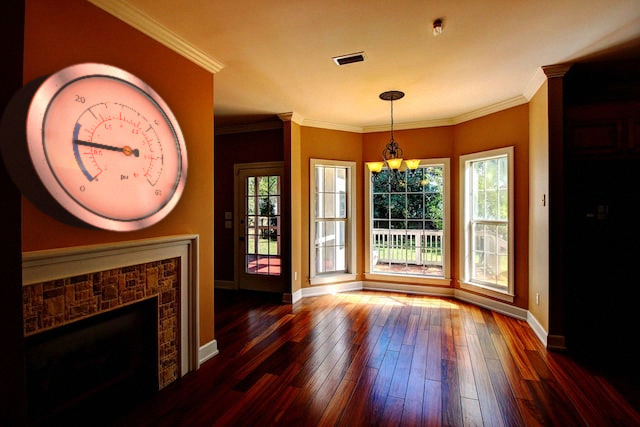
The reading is {"value": 10, "unit": "psi"}
